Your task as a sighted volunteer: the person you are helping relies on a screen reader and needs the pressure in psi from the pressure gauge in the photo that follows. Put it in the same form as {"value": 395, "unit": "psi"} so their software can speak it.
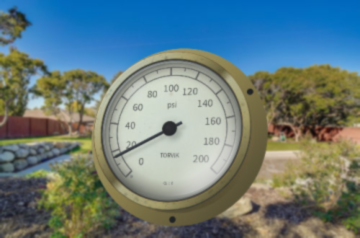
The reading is {"value": 15, "unit": "psi"}
